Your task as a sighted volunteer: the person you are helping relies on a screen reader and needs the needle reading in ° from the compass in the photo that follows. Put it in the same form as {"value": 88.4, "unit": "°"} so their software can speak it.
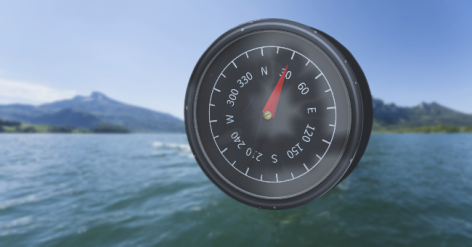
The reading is {"value": 30, "unit": "°"}
